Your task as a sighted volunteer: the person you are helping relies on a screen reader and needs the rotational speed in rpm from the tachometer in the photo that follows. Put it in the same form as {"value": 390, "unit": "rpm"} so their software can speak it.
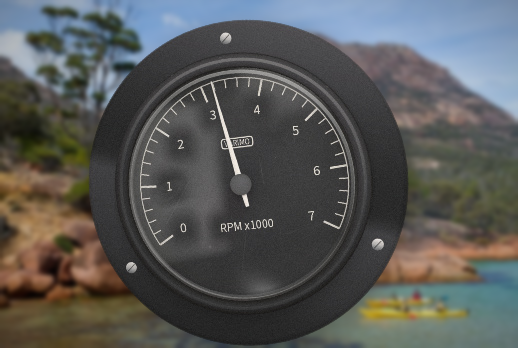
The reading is {"value": 3200, "unit": "rpm"}
